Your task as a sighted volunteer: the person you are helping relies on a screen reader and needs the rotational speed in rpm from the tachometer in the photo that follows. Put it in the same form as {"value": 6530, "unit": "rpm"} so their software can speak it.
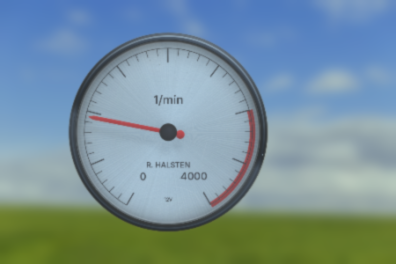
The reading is {"value": 950, "unit": "rpm"}
